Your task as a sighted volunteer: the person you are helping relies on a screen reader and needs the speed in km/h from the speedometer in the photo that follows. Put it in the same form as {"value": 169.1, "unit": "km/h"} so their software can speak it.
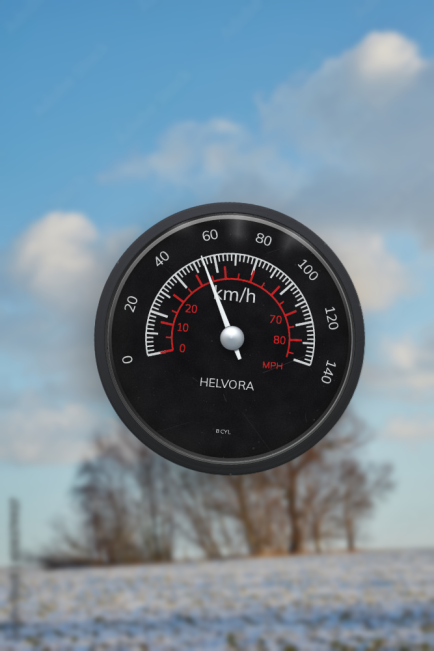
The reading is {"value": 54, "unit": "km/h"}
